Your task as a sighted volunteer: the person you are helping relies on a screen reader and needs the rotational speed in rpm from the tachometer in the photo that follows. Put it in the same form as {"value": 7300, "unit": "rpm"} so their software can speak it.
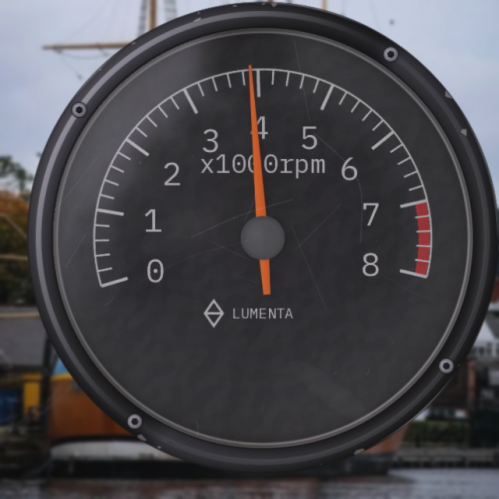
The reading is {"value": 3900, "unit": "rpm"}
